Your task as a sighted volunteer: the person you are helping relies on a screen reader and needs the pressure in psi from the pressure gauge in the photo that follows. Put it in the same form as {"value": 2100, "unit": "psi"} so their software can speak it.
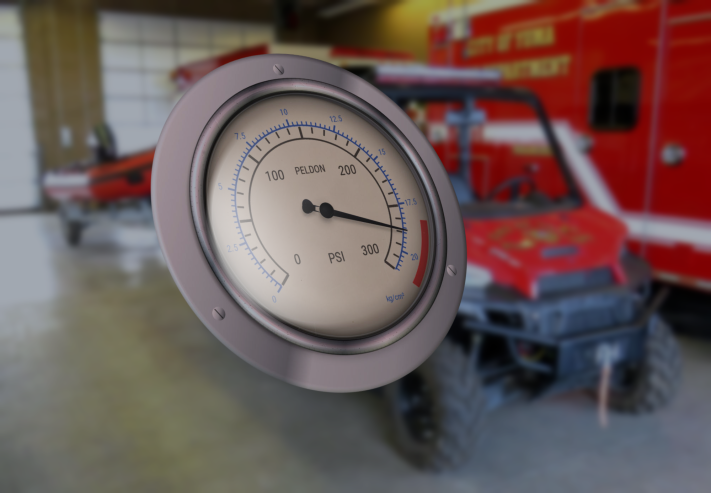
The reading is {"value": 270, "unit": "psi"}
